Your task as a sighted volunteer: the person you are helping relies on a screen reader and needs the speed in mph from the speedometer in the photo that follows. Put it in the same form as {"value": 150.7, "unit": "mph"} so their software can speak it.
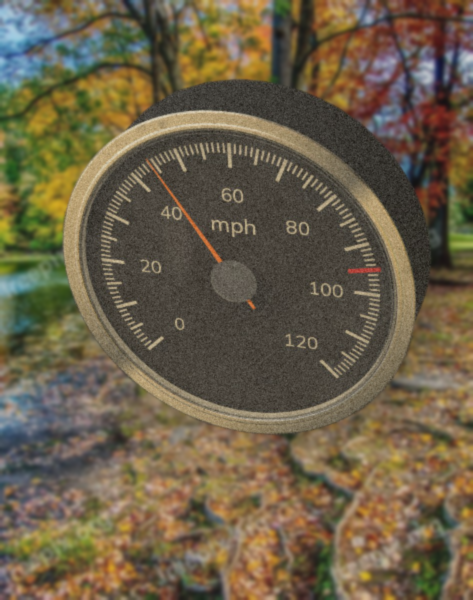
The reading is {"value": 45, "unit": "mph"}
